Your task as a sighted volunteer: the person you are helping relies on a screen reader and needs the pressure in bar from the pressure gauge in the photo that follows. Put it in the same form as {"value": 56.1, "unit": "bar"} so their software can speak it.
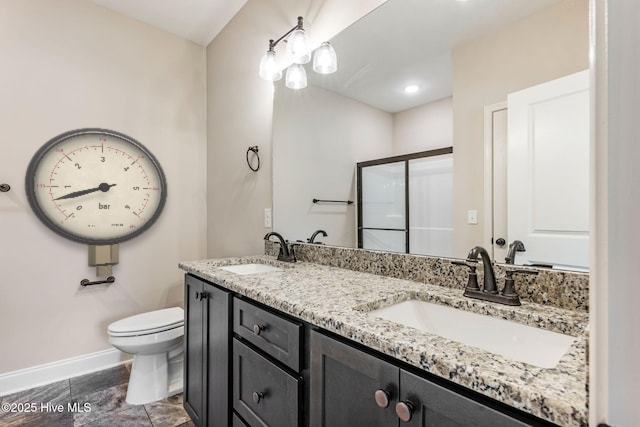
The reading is {"value": 0.6, "unit": "bar"}
